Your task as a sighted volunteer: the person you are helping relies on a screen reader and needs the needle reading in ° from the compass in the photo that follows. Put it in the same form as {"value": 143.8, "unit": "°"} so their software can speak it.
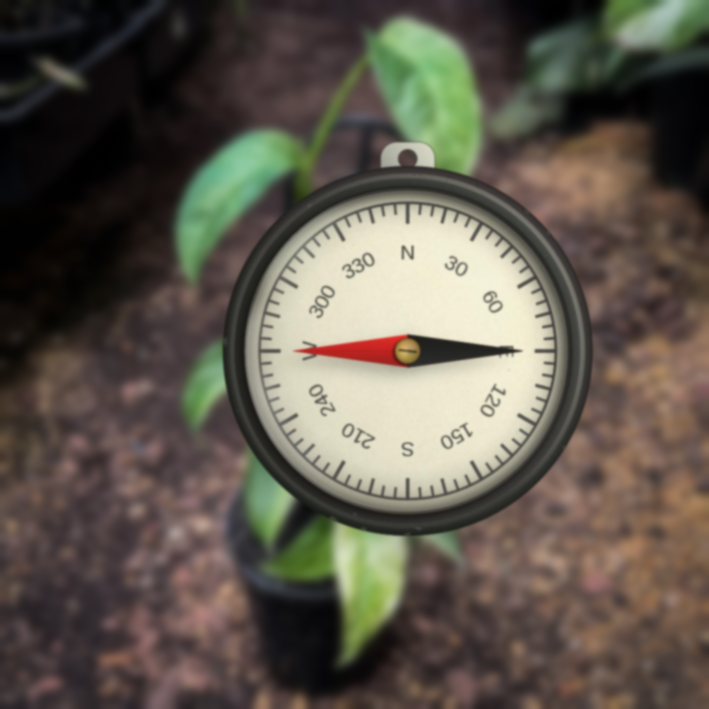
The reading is {"value": 270, "unit": "°"}
